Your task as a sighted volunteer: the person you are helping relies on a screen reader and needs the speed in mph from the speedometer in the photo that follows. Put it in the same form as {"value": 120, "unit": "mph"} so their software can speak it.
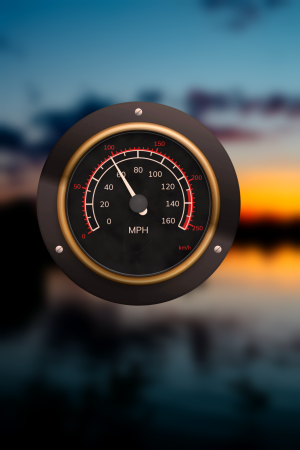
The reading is {"value": 60, "unit": "mph"}
